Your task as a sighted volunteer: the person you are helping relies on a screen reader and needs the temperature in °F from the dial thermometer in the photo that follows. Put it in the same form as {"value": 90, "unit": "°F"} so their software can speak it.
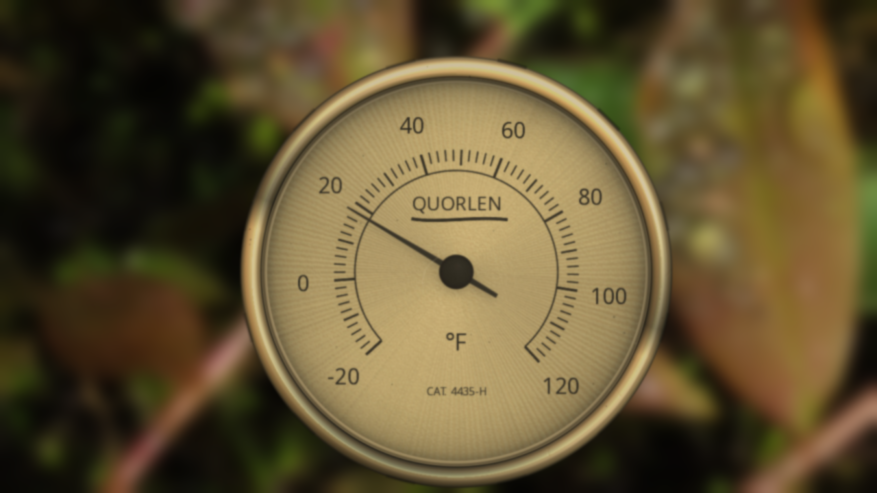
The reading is {"value": 18, "unit": "°F"}
